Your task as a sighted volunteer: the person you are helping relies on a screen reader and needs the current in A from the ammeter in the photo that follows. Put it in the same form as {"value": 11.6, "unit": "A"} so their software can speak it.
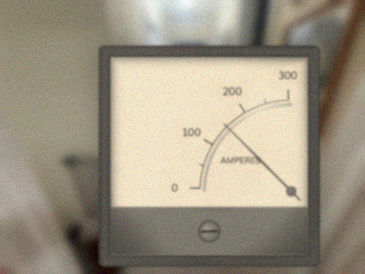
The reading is {"value": 150, "unit": "A"}
